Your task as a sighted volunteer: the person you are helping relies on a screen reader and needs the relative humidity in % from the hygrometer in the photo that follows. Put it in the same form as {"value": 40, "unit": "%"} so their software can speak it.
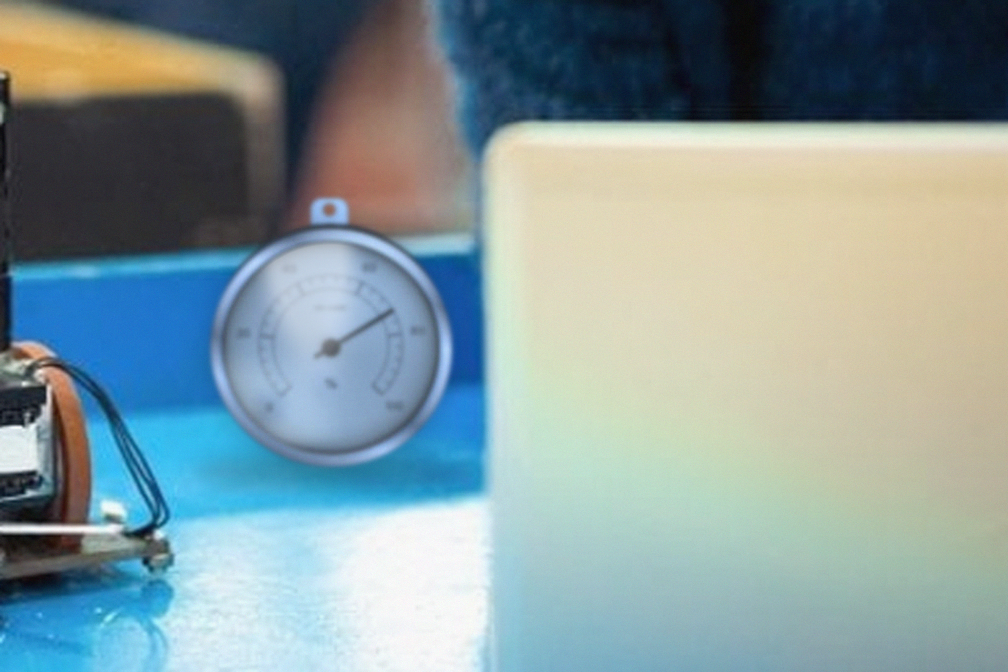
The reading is {"value": 72, "unit": "%"}
